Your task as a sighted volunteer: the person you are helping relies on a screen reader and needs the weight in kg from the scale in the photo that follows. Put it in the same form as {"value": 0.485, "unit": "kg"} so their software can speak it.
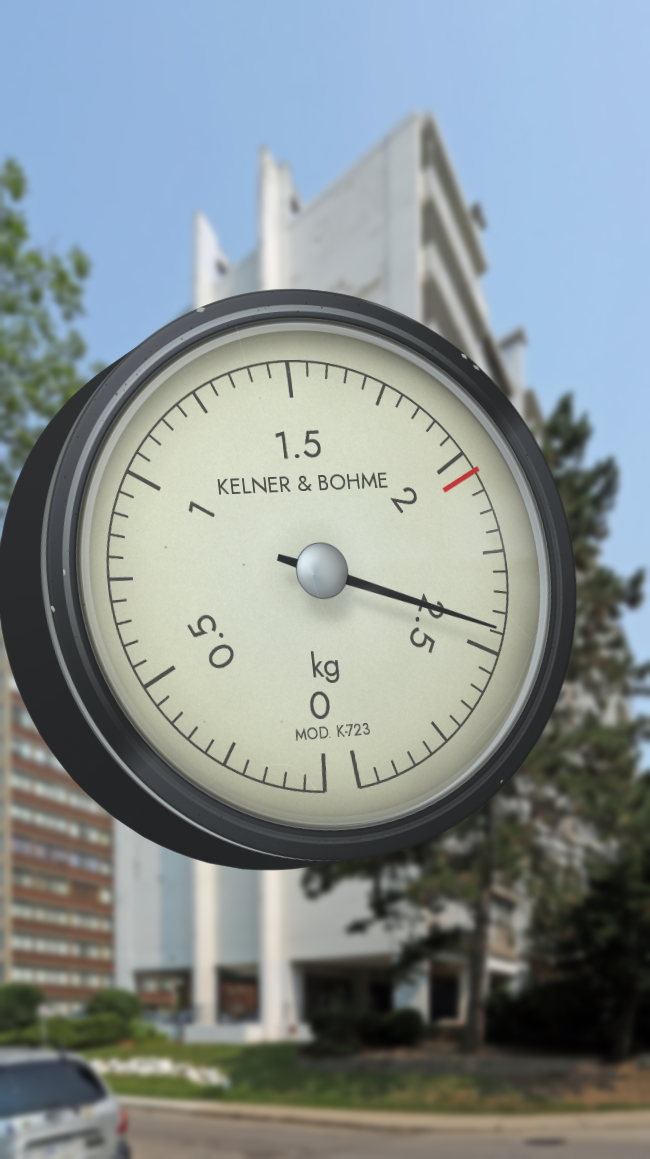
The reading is {"value": 2.45, "unit": "kg"}
